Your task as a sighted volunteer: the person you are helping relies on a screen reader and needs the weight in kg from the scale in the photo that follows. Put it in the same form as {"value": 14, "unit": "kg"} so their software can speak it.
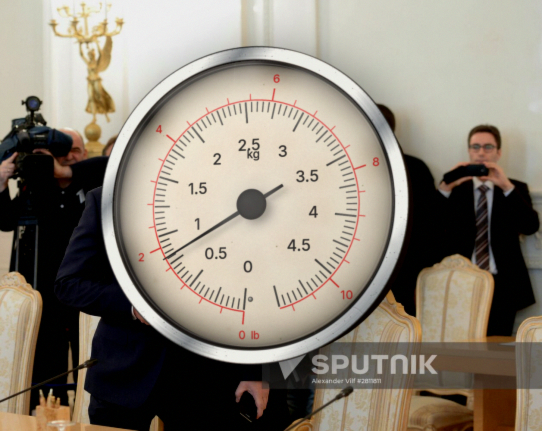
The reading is {"value": 0.8, "unit": "kg"}
